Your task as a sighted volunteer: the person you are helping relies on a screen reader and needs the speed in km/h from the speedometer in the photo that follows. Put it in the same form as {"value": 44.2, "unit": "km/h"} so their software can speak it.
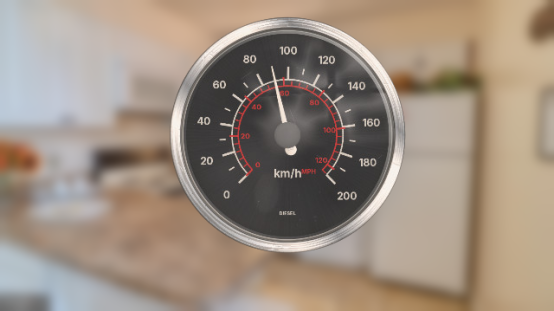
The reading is {"value": 90, "unit": "km/h"}
